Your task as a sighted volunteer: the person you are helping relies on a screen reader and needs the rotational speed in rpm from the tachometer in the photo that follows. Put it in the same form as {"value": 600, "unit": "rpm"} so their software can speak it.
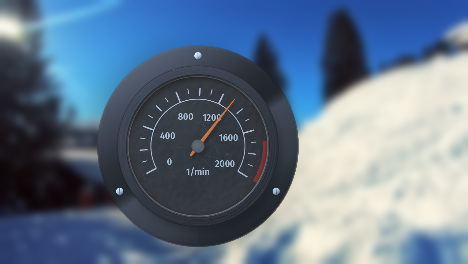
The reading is {"value": 1300, "unit": "rpm"}
